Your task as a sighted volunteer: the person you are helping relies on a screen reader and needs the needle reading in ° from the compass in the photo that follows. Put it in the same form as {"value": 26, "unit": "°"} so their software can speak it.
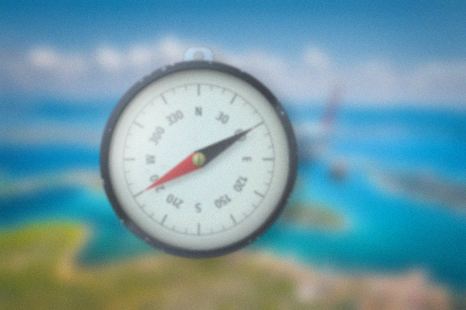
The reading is {"value": 240, "unit": "°"}
